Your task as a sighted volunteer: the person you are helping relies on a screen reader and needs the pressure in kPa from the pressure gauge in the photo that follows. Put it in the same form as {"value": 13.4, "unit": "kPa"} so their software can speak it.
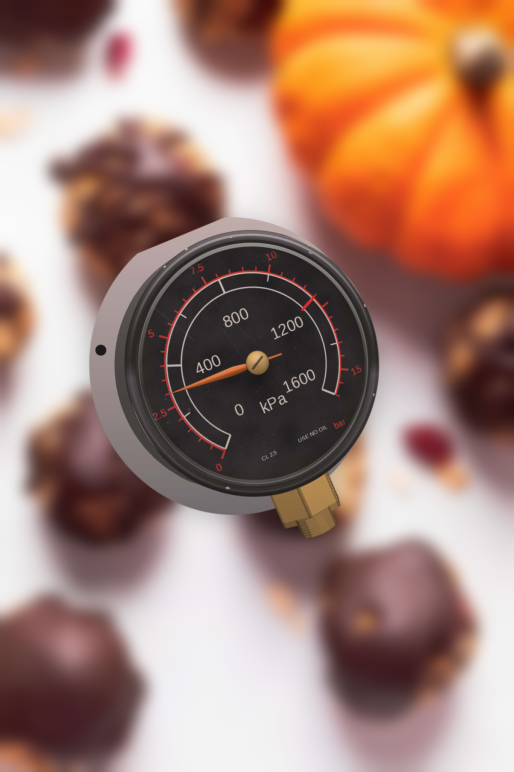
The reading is {"value": 300, "unit": "kPa"}
